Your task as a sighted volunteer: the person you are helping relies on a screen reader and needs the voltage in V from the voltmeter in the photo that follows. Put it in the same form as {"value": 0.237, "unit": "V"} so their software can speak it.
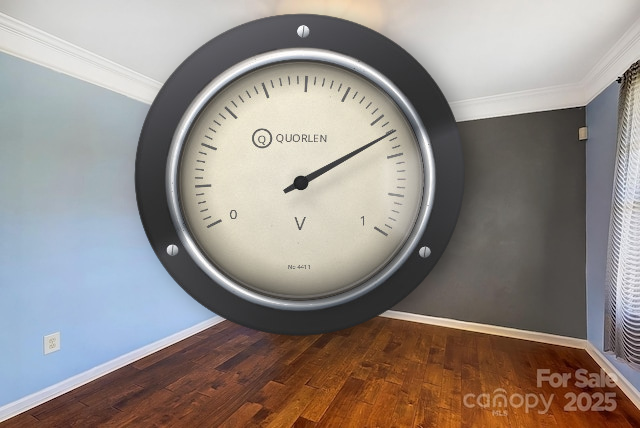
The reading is {"value": 0.74, "unit": "V"}
